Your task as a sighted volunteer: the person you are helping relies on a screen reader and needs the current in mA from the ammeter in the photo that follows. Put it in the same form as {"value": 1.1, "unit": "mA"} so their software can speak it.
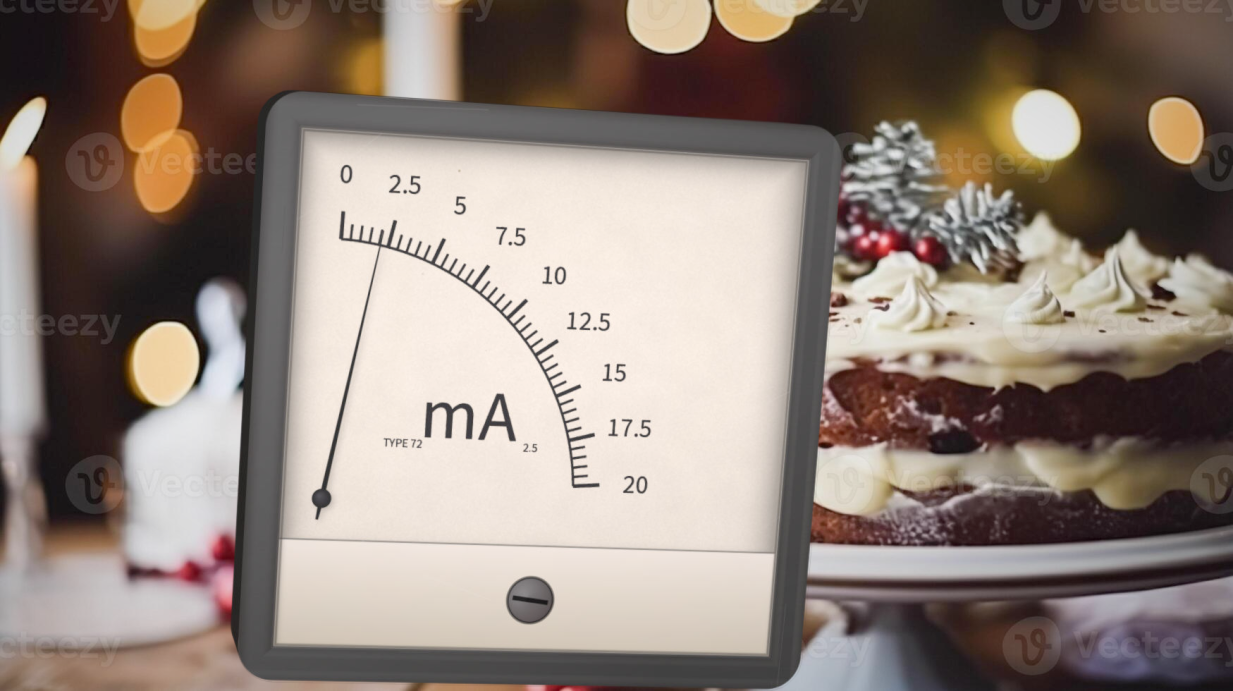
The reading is {"value": 2, "unit": "mA"}
